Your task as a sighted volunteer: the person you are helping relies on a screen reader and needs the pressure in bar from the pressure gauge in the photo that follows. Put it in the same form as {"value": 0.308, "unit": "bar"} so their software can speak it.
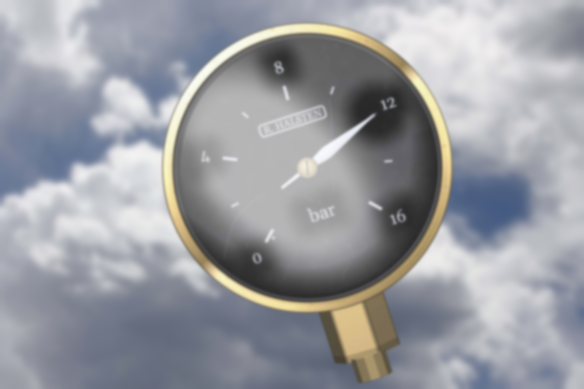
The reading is {"value": 12, "unit": "bar"}
